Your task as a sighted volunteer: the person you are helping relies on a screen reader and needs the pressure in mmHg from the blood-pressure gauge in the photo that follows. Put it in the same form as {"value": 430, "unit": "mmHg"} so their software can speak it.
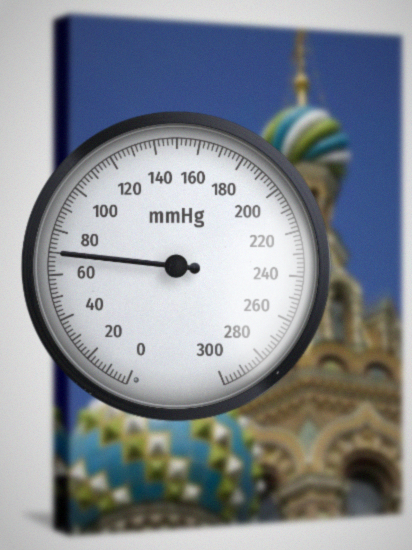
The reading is {"value": 70, "unit": "mmHg"}
